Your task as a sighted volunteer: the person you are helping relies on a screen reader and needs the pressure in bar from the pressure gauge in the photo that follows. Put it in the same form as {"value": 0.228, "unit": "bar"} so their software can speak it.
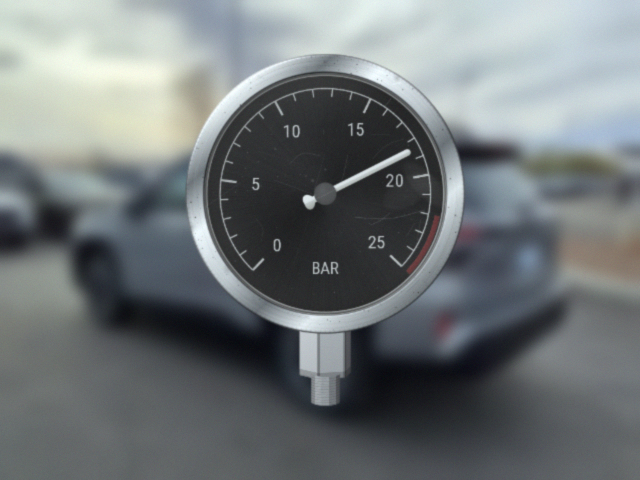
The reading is {"value": 18.5, "unit": "bar"}
